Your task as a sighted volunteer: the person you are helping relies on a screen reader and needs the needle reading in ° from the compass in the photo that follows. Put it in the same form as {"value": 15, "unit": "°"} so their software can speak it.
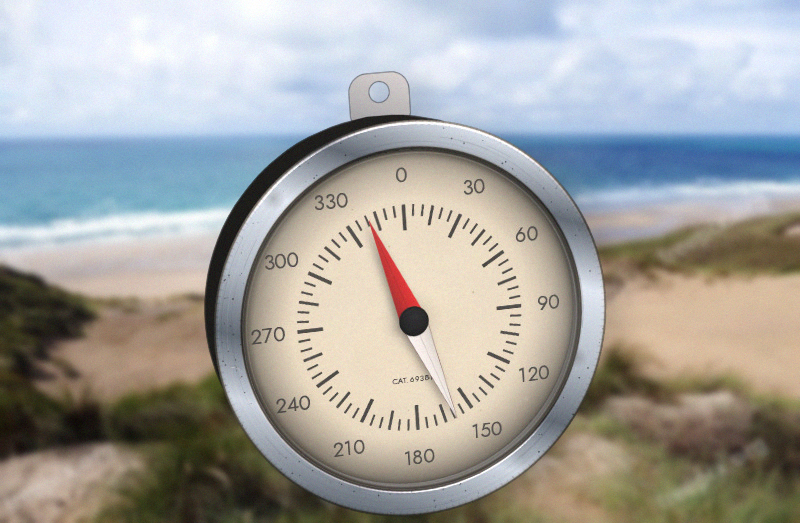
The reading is {"value": 340, "unit": "°"}
